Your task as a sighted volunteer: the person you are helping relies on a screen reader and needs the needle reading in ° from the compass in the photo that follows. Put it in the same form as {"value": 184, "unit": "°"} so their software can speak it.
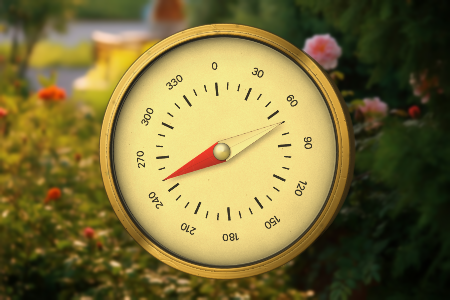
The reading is {"value": 250, "unit": "°"}
